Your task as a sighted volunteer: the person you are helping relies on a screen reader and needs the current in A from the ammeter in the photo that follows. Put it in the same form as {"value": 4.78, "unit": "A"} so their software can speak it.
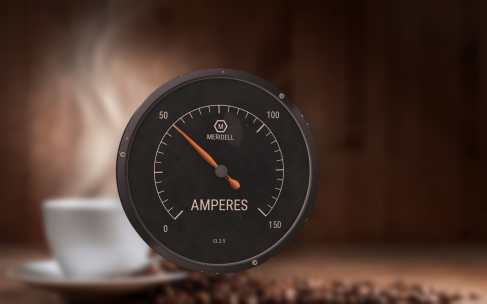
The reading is {"value": 50, "unit": "A"}
